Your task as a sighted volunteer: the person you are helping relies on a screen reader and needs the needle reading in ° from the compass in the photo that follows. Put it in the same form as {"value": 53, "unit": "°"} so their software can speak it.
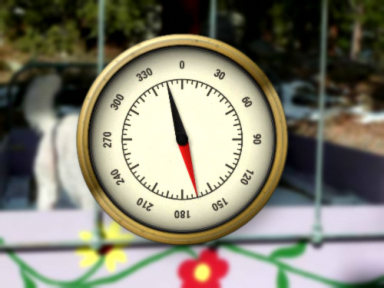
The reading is {"value": 165, "unit": "°"}
